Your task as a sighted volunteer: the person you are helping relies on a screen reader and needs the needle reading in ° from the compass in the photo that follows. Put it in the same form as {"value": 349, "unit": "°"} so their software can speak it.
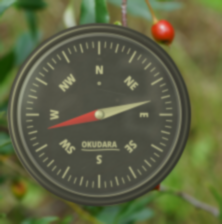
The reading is {"value": 255, "unit": "°"}
